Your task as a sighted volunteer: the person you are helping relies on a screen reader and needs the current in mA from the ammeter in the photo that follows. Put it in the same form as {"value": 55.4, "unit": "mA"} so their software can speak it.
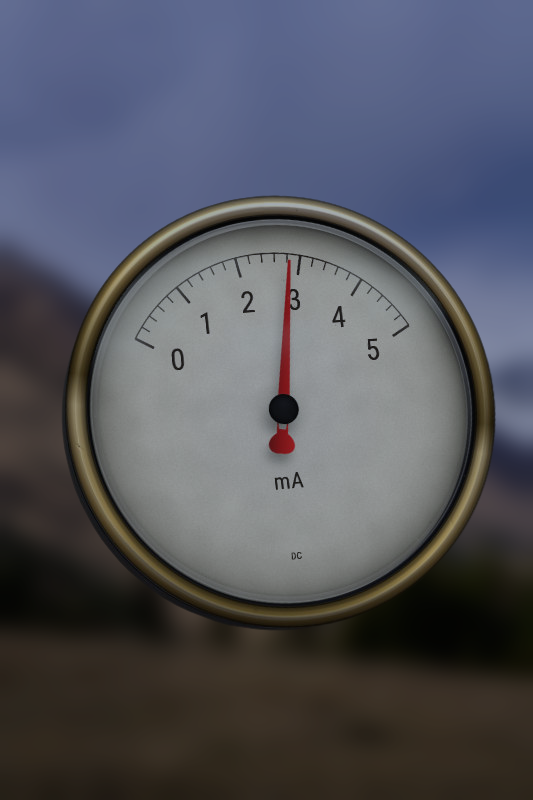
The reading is {"value": 2.8, "unit": "mA"}
